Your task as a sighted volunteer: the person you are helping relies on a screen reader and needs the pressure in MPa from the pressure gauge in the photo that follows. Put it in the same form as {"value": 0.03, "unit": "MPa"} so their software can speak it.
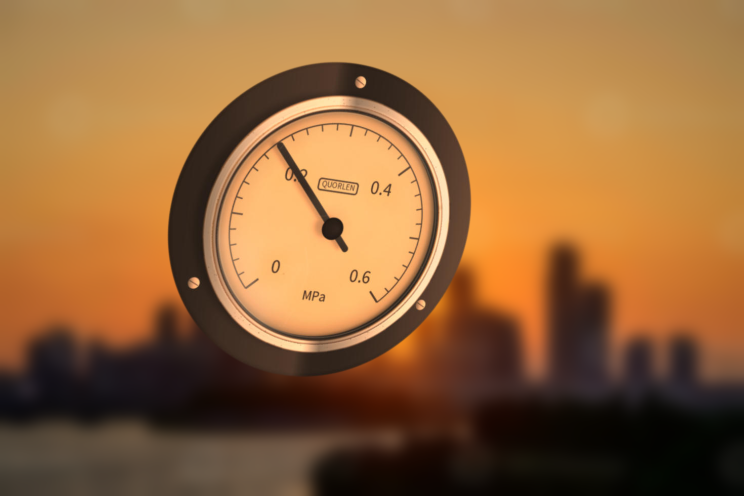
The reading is {"value": 0.2, "unit": "MPa"}
